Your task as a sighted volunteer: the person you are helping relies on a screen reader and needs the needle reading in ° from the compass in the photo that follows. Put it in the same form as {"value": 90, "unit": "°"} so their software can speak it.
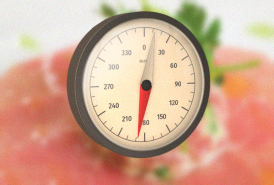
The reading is {"value": 190, "unit": "°"}
